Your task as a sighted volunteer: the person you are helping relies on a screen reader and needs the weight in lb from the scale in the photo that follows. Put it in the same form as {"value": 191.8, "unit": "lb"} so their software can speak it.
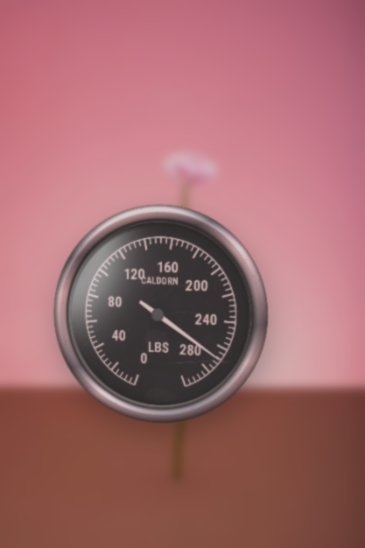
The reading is {"value": 268, "unit": "lb"}
